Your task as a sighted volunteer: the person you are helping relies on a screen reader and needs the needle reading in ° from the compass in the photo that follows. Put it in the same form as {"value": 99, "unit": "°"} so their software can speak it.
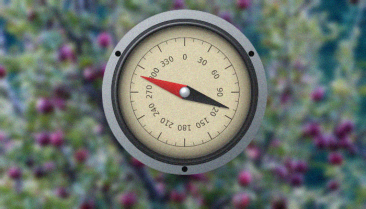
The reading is {"value": 290, "unit": "°"}
